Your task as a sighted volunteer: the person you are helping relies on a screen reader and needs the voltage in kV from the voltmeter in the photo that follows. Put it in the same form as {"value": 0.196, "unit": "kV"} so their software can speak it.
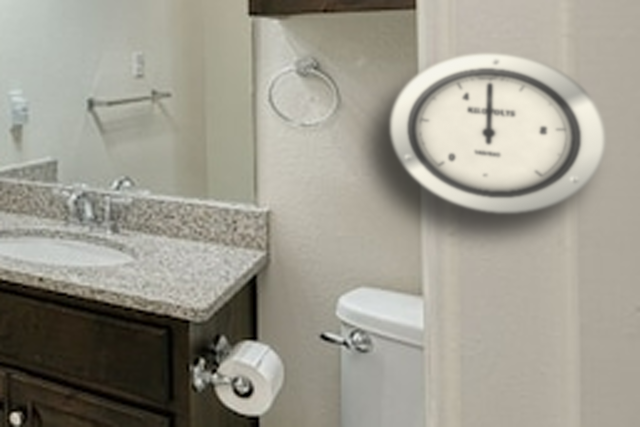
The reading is {"value": 5, "unit": "kV"}
